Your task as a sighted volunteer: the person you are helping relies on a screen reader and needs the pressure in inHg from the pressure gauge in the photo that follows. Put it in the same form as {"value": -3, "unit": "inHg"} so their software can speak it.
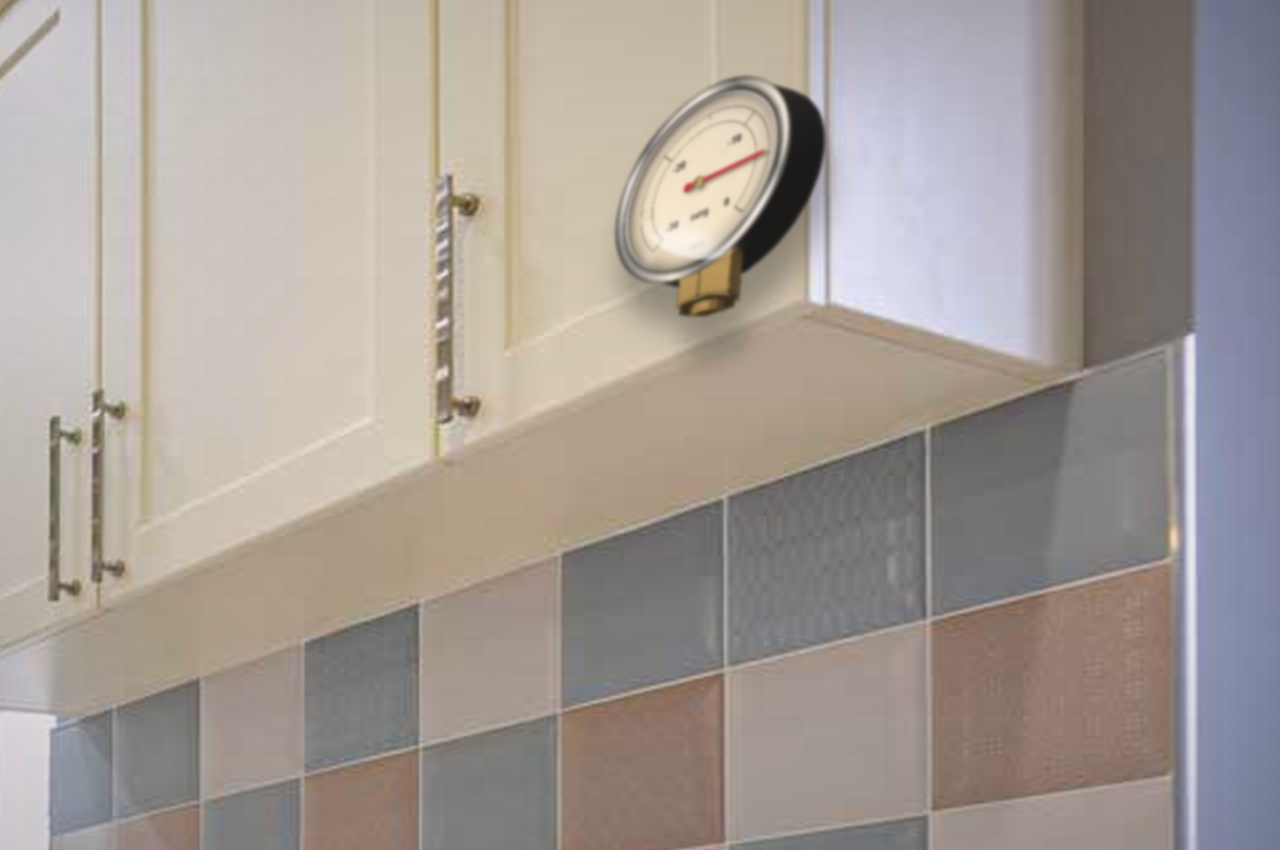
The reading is {"value": -5, "unit": "inHg"}
